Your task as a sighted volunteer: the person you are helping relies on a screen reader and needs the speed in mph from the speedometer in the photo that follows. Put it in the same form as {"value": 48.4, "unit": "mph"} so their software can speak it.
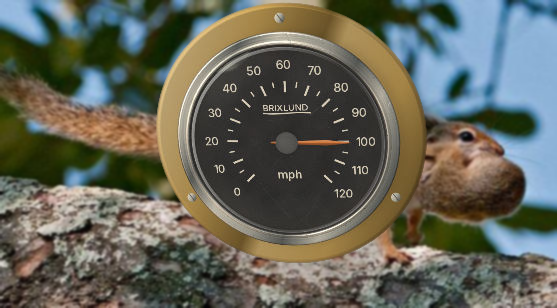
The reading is {"value": 100, "unit": "mph"}
